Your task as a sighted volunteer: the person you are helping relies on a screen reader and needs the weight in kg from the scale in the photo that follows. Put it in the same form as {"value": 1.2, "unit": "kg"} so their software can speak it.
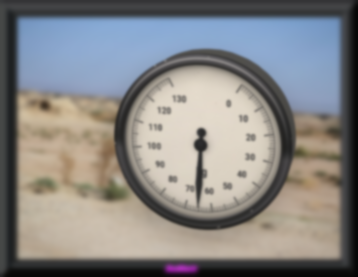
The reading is {"value": 65, "unit": "kg"}
